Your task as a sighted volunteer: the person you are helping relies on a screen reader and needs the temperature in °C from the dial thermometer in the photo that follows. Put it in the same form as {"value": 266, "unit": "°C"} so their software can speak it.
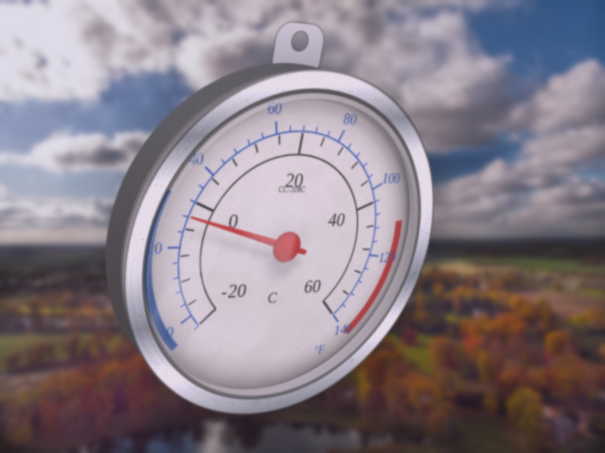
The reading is {"value": -2, "unit": "°C"}
